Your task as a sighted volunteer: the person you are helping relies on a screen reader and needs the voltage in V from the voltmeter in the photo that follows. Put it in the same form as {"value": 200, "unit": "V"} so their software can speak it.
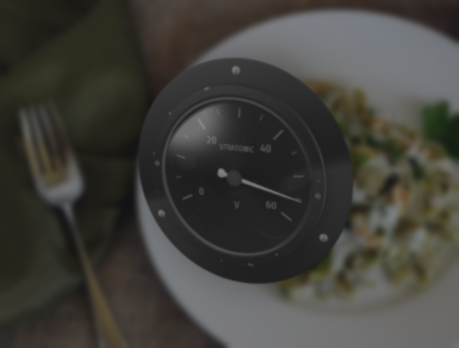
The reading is {"value": 55, "unit": "V"}
